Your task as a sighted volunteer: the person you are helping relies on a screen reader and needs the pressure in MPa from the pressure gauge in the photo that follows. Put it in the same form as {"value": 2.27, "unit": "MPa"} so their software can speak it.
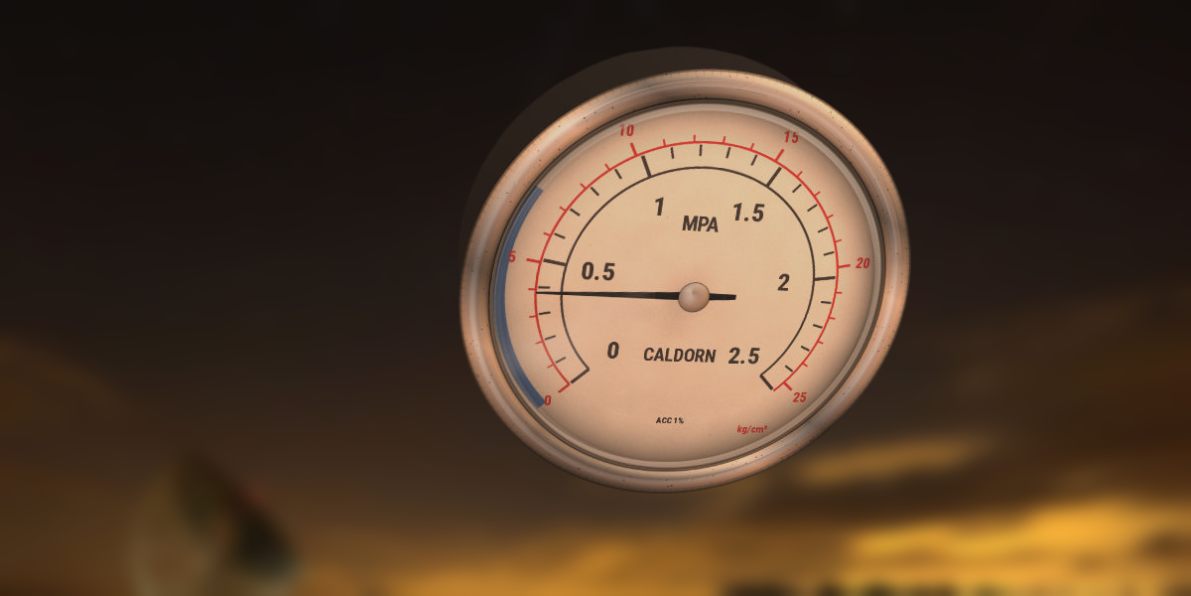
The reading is {"value": 0.4, "unit": "MPa"}
